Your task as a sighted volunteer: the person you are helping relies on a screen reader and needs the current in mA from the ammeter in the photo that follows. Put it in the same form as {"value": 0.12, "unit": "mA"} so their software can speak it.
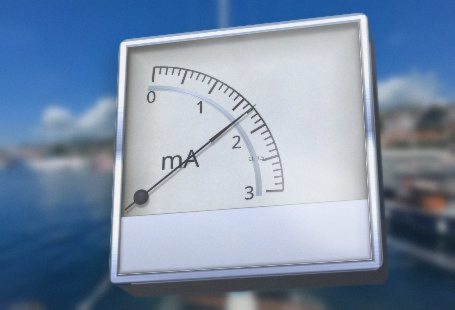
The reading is {"value": 1.7, "unit": "mA"}
